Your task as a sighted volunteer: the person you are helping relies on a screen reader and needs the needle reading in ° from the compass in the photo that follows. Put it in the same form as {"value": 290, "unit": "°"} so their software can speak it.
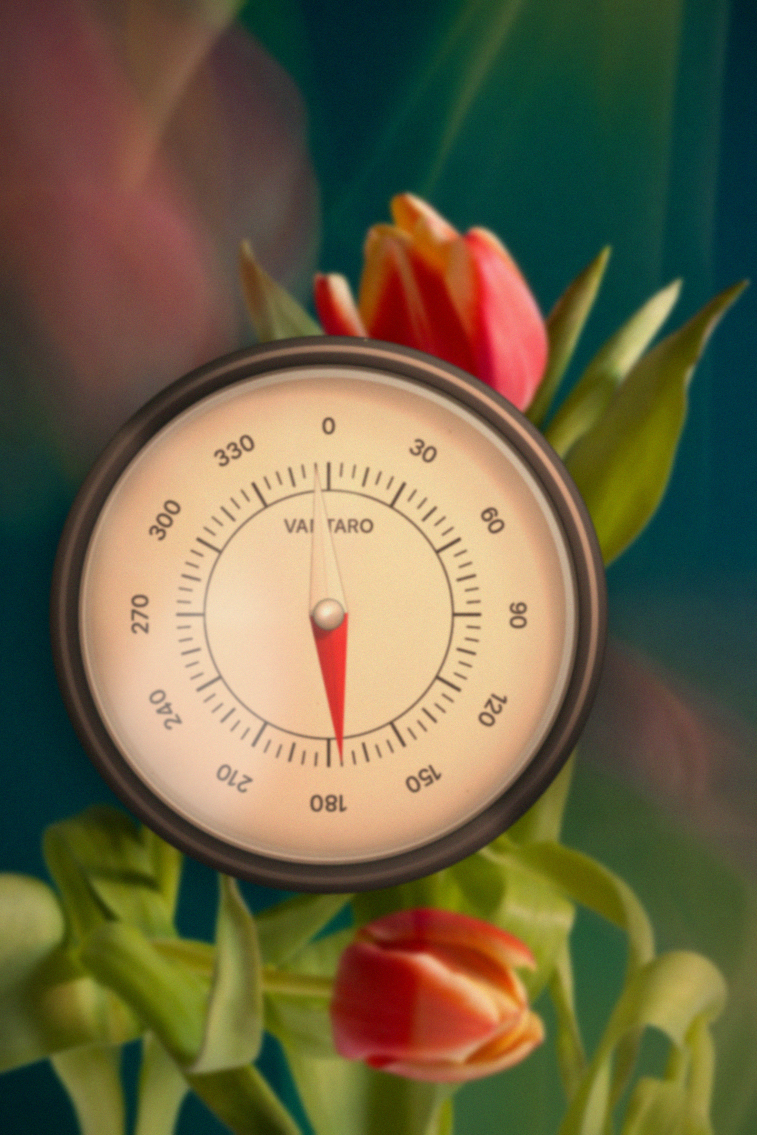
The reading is {"value": 175, "unit": "°"}
